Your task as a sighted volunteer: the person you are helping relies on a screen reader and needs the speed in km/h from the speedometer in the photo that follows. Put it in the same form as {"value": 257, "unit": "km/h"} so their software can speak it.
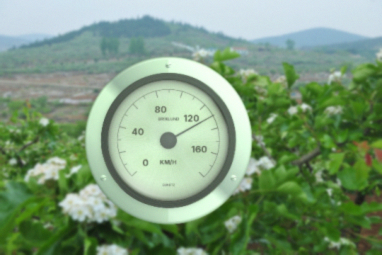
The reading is {"value": 130, "unit": "km/h"}
